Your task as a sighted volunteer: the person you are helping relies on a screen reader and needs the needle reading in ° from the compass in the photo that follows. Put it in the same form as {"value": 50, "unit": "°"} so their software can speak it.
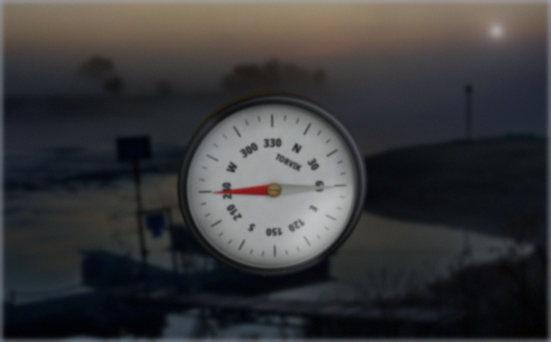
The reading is {"value": 240, "unit": "°"}
